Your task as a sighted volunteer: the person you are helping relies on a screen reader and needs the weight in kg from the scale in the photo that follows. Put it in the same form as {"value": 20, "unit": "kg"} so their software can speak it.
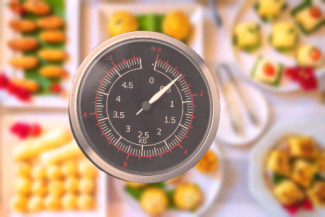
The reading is {"value": 0.5, "unit": "kg"}
